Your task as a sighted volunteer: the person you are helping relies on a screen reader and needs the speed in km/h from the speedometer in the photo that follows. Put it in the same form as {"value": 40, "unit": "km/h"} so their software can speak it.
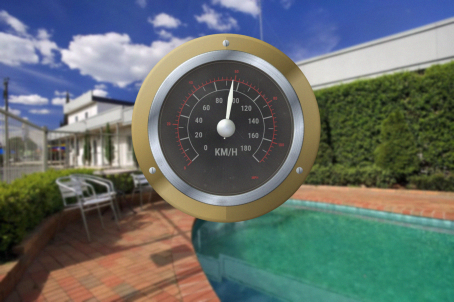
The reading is {"value": 95, "unit": "km/h"}
